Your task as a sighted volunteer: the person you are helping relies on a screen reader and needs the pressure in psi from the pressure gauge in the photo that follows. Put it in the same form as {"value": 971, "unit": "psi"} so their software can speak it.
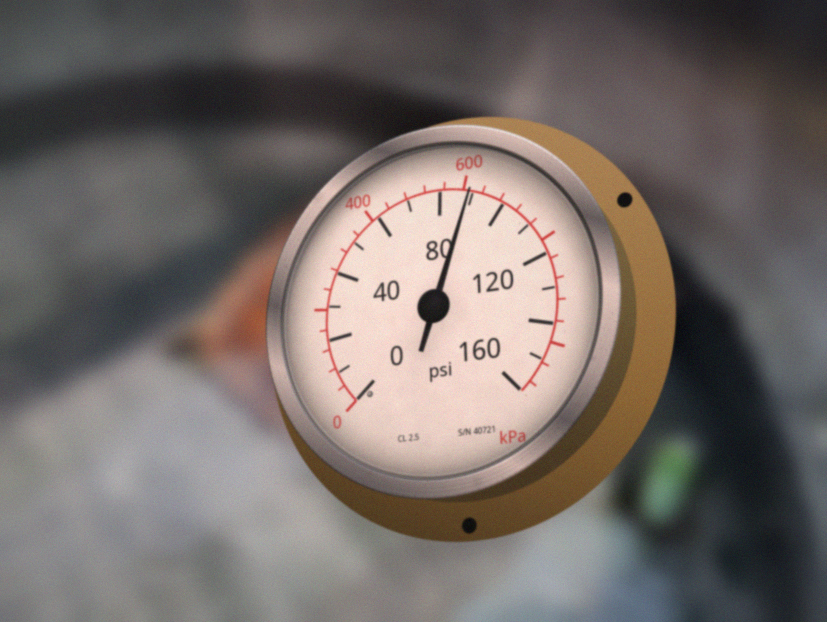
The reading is {"value": 90, "unit": "psi"}
